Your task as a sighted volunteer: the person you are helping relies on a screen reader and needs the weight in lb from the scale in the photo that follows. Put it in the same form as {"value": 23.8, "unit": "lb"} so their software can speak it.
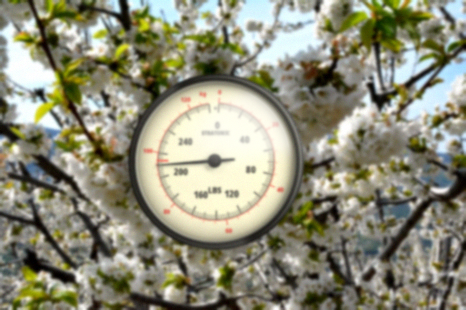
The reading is {"value": 210, "unit": "lb"}
